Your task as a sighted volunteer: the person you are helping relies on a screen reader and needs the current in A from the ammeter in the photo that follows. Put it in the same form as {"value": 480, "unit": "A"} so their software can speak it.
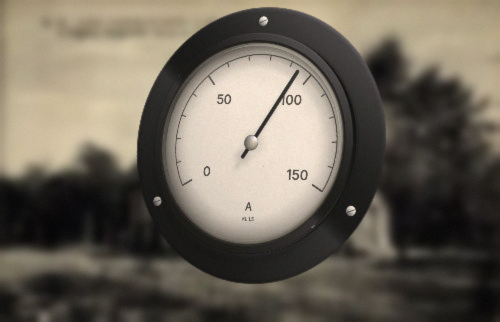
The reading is {"value": 95, "unit": "A"}
